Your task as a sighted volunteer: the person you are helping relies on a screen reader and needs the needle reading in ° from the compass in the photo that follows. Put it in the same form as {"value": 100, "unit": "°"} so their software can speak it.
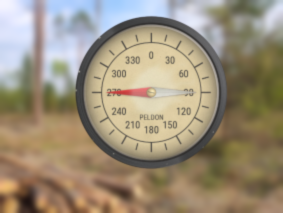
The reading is {"value": 270, "unit": "°"}
